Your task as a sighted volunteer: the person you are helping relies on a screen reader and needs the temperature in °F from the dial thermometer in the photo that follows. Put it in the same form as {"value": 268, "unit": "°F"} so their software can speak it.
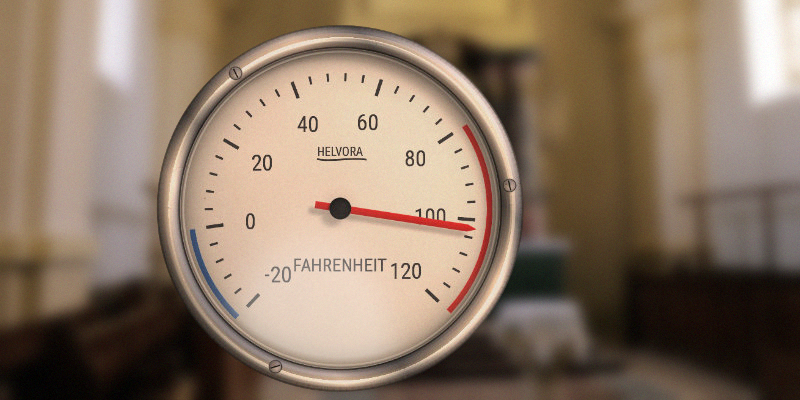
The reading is {"value": 102, "unit": "°F"}
